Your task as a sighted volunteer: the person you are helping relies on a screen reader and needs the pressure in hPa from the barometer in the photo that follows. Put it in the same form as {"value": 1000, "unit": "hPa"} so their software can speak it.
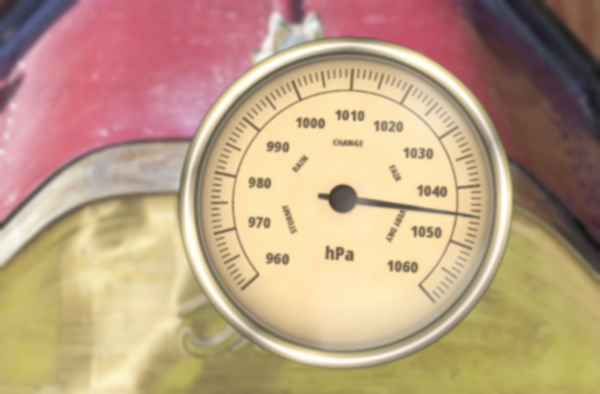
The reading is {"value": 1045, "unit": "hPa"}
